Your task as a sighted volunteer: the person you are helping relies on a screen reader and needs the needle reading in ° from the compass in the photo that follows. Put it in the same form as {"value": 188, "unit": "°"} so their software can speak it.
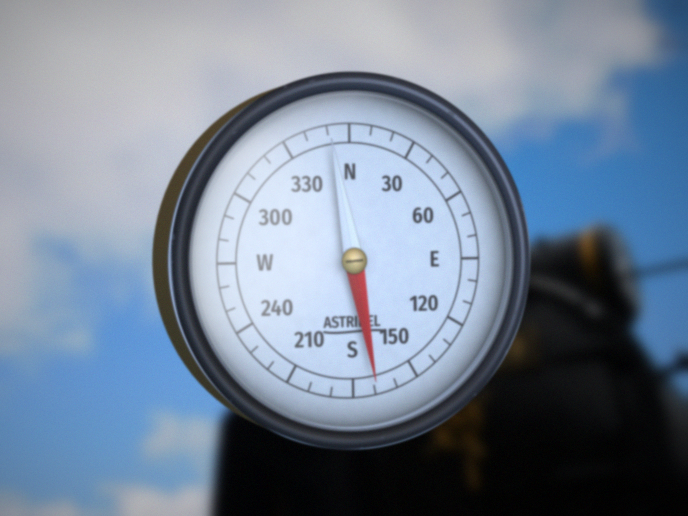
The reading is {"value": 170, "unit": "°"}
